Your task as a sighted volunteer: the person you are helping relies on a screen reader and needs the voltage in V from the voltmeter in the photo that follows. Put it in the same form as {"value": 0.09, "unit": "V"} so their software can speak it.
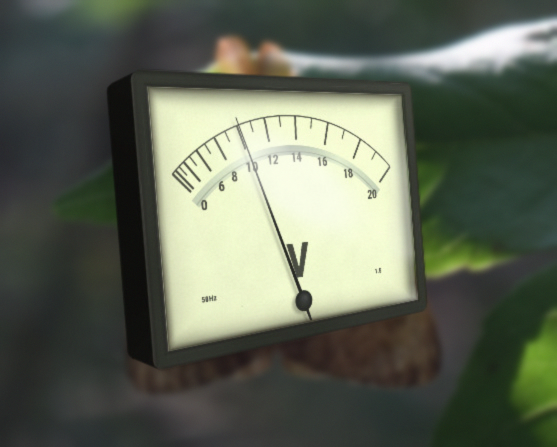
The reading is {"value": 10, "unit": "V"}
